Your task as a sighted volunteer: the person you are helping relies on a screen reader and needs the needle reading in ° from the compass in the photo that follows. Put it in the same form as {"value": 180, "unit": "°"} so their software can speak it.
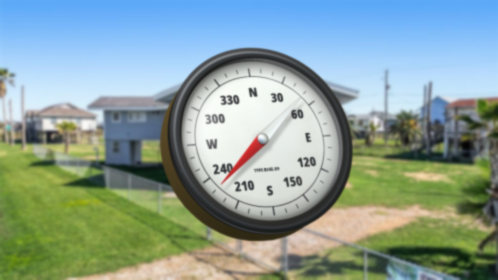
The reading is {"value": 230, "unit": "°"}
